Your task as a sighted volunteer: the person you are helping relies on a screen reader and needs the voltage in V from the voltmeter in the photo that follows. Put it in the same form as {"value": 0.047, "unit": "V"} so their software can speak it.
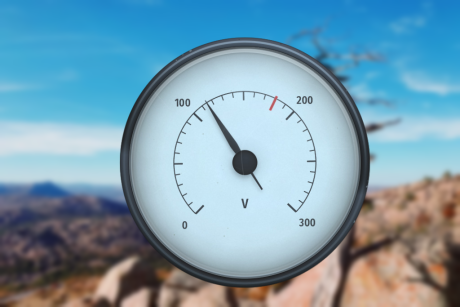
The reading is {"value": 115, "unit": "V"}
